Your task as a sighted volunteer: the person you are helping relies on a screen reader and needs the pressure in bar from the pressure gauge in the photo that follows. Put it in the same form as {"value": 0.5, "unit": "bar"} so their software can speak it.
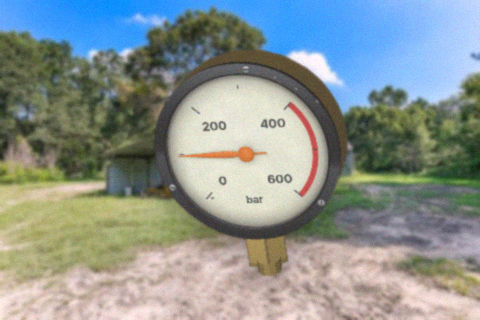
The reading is {"value": 100, "unit": "bar"}
